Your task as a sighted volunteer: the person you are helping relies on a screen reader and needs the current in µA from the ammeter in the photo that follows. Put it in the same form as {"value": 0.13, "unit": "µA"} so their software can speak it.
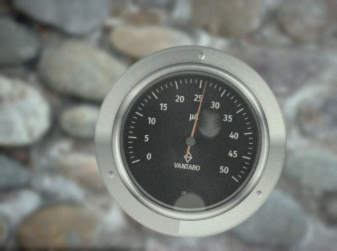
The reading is {"value": 26, "unit": "µA"}
